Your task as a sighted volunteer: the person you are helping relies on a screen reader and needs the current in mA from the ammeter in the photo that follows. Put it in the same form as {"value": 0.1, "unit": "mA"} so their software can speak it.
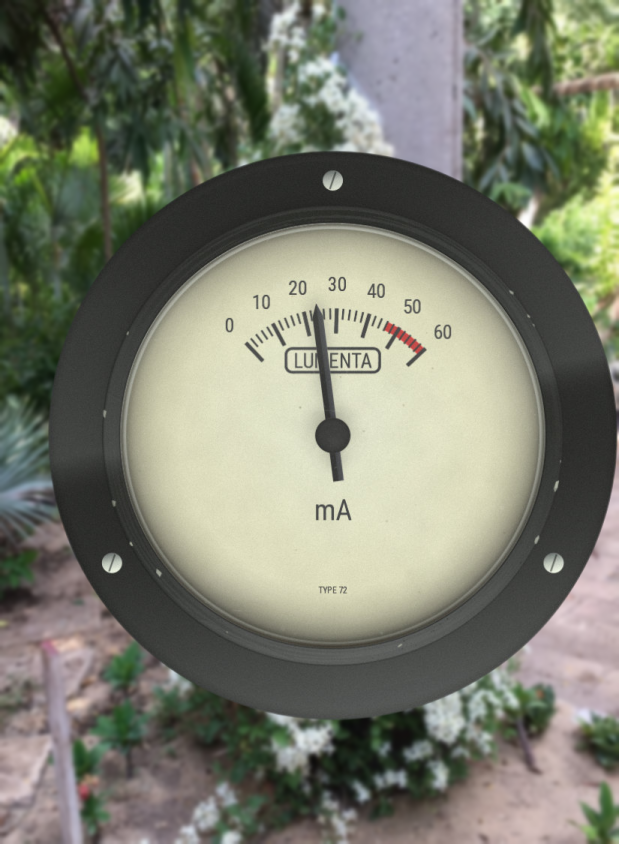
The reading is {"value": 24, "unit": "mA"}
